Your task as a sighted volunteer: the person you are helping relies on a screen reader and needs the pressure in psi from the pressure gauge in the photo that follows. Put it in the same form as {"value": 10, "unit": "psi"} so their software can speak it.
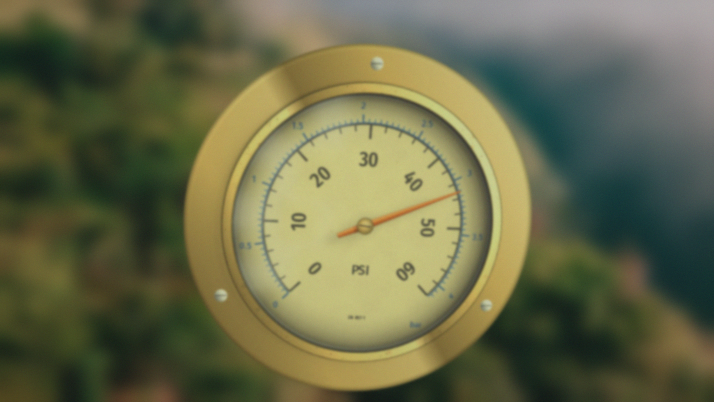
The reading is {"value": 45, "unit": "psi"}
